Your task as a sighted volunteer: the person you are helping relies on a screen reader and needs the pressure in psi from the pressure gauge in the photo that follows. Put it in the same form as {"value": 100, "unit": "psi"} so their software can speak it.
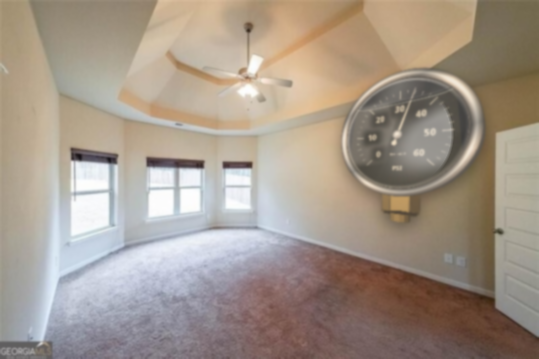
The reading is {"value": 34, "unit": "psi"}
